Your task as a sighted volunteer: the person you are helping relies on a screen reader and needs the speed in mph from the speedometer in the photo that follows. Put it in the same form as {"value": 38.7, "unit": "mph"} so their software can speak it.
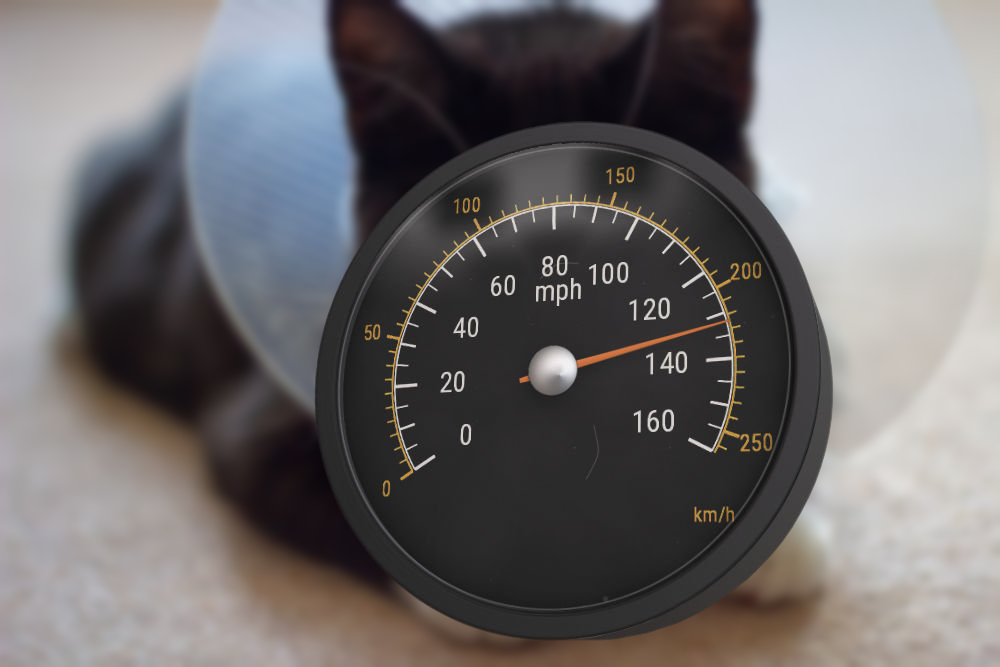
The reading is {"value": 132.5, "unit": "mph"}
